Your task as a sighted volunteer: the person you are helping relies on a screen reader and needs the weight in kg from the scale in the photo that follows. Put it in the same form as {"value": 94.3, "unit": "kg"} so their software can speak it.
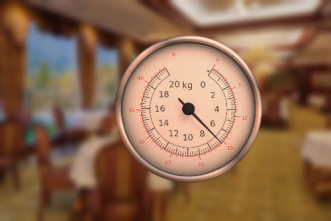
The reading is {"value": 7, "unit": "kg"}
